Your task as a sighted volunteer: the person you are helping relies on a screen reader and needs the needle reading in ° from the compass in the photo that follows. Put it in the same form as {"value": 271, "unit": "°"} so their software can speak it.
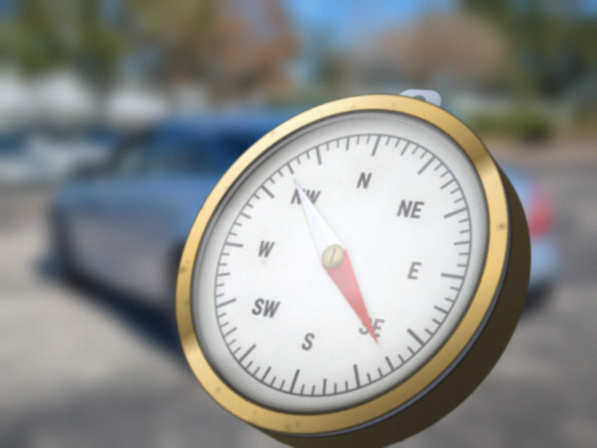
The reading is {"value": 135, "unit": "°"}
